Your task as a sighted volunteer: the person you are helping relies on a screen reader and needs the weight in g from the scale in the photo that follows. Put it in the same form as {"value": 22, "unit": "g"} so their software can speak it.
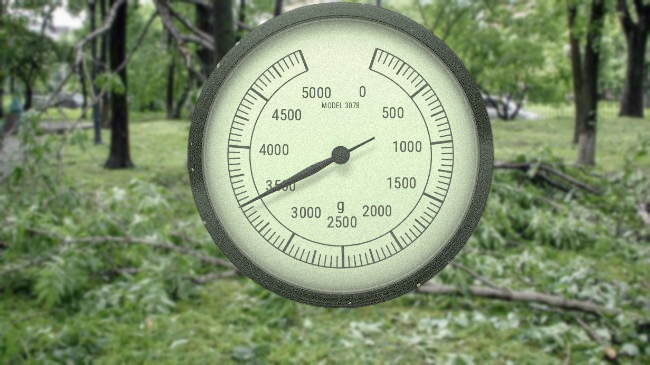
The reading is {"value": 3500, "unit": "g"}
